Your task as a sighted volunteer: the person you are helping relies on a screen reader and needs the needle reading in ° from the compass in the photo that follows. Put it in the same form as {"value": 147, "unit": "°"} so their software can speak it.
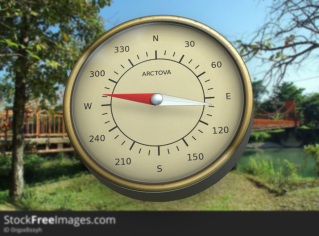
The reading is {"value": 280, "unit": "°"}
